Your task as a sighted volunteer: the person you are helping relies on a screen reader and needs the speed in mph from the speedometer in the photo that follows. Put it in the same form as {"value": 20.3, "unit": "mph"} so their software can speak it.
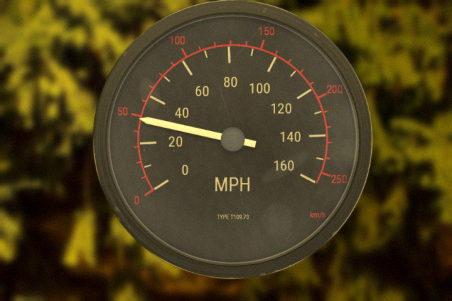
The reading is {"value": 30, "unit": "mph"}
